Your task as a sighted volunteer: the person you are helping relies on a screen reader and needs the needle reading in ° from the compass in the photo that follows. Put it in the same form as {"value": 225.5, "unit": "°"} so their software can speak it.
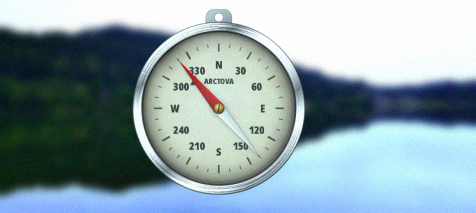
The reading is {"value": 320, "unit": "°"}
